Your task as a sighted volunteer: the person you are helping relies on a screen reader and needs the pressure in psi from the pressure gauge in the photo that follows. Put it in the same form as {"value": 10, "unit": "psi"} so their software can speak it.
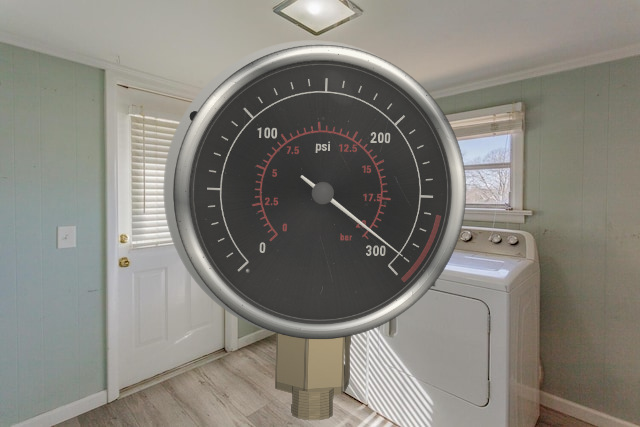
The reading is {"value": 290, "unit": "psi"}
